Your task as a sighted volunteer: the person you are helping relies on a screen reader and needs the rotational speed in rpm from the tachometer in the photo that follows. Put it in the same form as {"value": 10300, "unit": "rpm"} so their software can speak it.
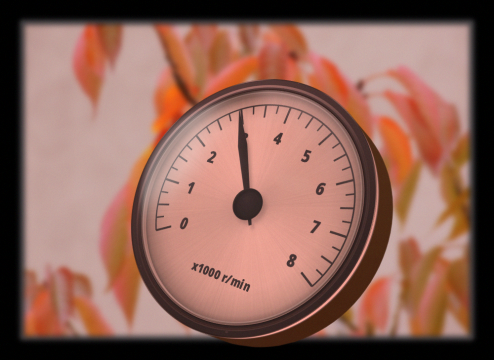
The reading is {"value": 3000, "unit": "rpm"}
